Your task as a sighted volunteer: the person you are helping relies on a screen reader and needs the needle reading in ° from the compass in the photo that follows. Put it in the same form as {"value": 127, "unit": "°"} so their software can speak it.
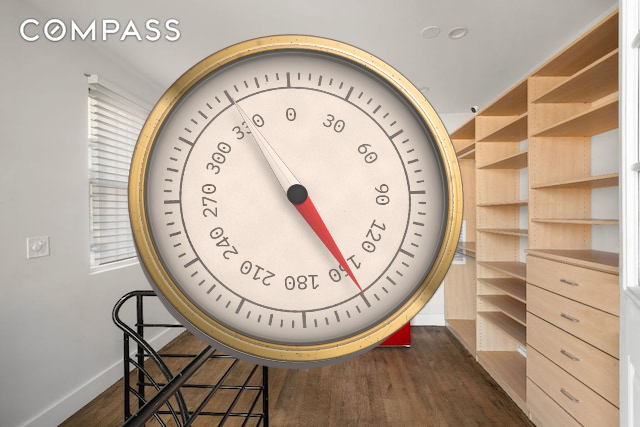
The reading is {"value": 150, "unit": "°"}
